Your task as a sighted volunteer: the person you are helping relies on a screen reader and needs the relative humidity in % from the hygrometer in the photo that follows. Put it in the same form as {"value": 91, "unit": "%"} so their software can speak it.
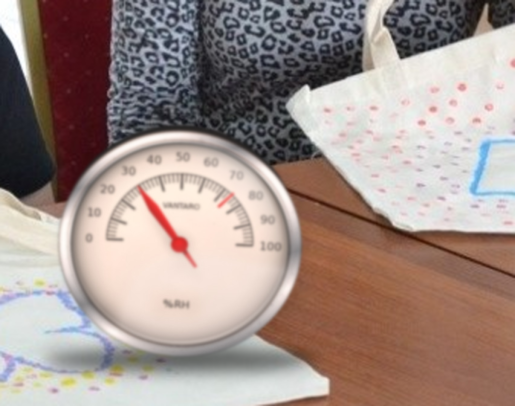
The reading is {"value": 30, "unit": "%"}
